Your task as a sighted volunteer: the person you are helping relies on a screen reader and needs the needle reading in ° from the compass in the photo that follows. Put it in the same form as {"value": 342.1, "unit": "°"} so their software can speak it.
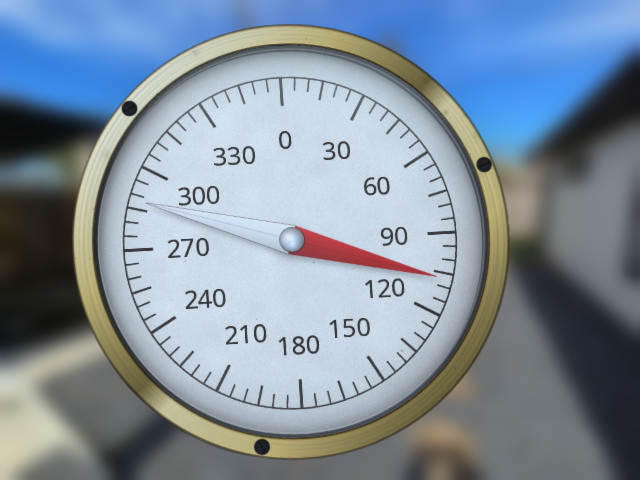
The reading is {"value": 107.5, "unit": "°"}
